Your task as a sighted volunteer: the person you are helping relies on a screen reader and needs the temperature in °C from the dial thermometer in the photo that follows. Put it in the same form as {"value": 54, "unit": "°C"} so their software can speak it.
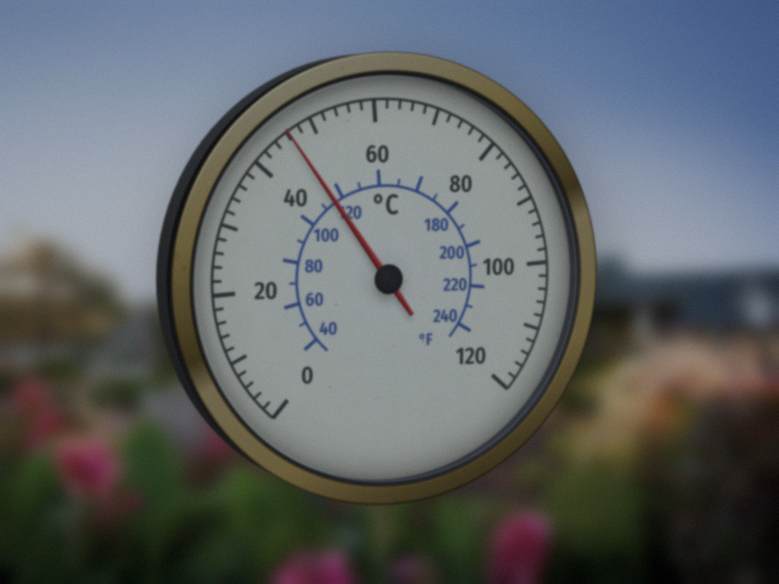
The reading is {"value": 46, "unit": "°C"}
